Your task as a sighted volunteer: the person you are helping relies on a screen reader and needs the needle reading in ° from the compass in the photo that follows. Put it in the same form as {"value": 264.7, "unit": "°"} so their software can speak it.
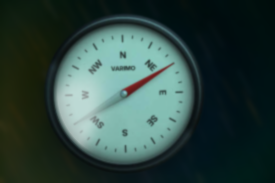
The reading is {"value": 60, "unit": "°"}
